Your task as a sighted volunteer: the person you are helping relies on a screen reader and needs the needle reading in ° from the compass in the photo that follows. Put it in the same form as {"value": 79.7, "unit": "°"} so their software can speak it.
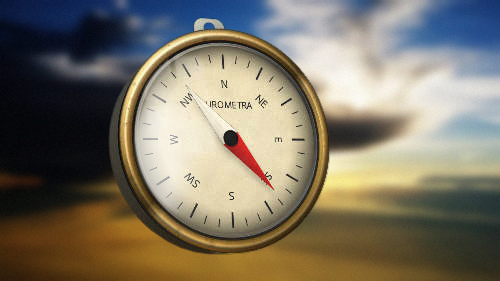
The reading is {"value": 140, "unit": "°"}
